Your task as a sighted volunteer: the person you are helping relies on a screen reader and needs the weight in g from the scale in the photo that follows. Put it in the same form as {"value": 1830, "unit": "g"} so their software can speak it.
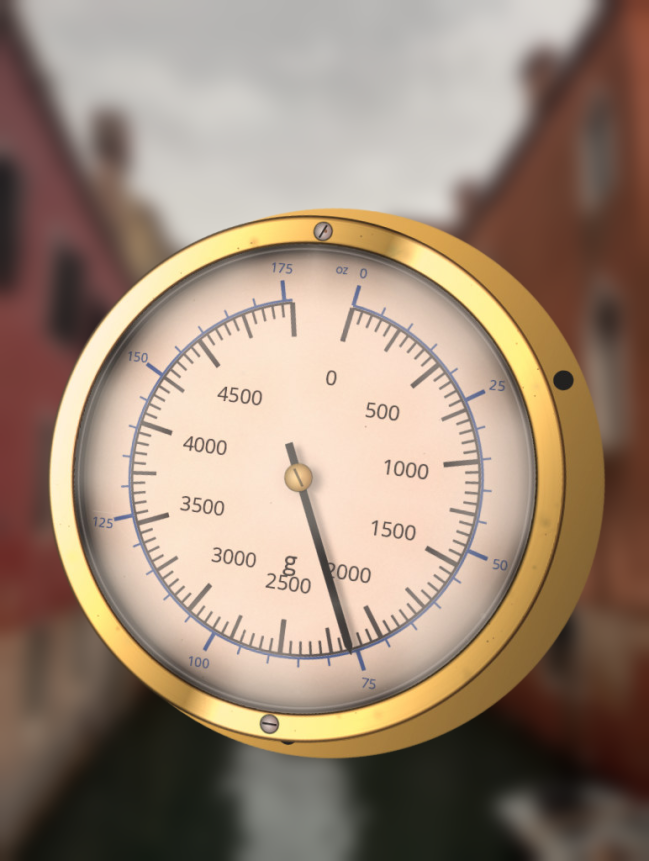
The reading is {"value": 2150, "unit": "g"}
